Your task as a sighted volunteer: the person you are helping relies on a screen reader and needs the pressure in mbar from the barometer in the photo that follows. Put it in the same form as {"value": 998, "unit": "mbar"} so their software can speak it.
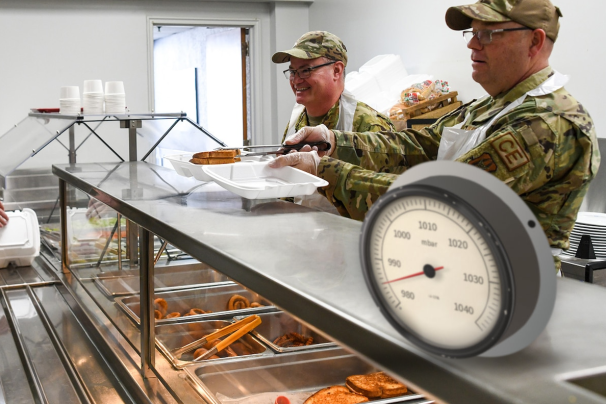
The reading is {"value": 985, "unit": "mbar"}
